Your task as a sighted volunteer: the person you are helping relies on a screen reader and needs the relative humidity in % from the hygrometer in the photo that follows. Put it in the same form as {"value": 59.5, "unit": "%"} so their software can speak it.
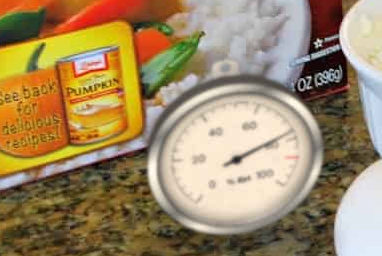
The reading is {"value": 76, "unit": "%"}
